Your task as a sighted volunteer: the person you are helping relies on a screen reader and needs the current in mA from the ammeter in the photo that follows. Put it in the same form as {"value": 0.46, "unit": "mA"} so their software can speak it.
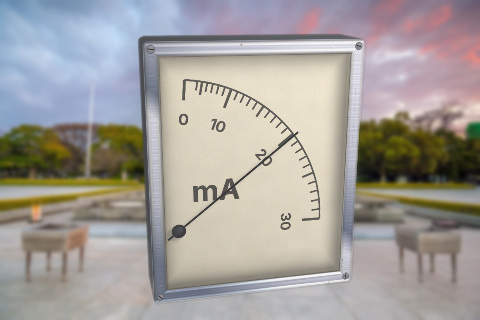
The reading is {"value": 20, "unit": "mA"}
